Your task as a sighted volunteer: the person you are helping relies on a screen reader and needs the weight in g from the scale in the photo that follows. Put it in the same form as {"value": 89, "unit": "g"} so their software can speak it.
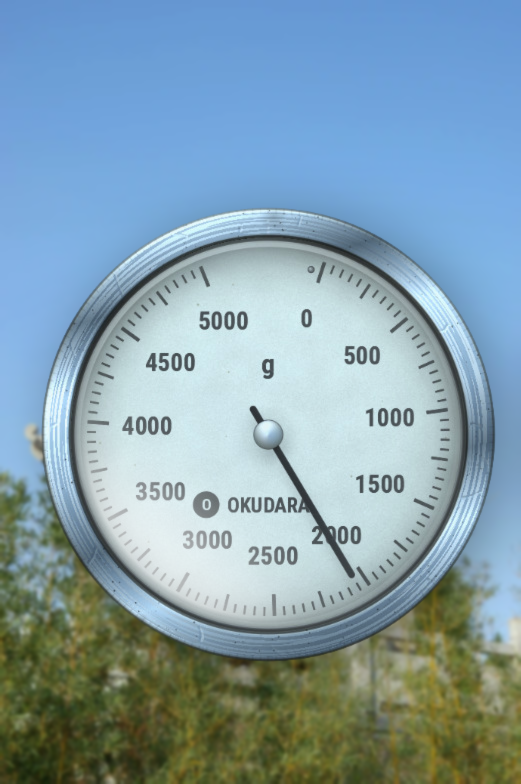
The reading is {"value": 2050, "unit": "g"}
